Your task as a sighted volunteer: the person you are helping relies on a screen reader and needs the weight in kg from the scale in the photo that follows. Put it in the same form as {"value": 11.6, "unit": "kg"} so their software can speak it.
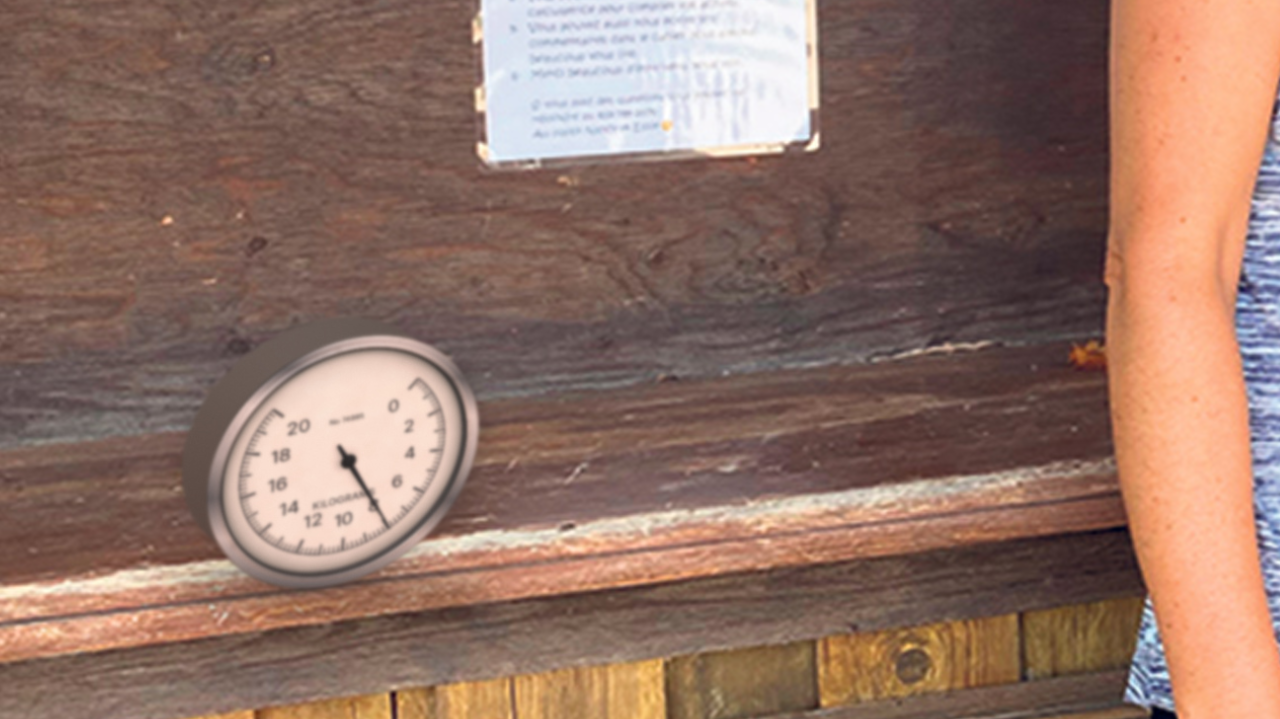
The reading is {"value": 8, "unit": "kg"}
